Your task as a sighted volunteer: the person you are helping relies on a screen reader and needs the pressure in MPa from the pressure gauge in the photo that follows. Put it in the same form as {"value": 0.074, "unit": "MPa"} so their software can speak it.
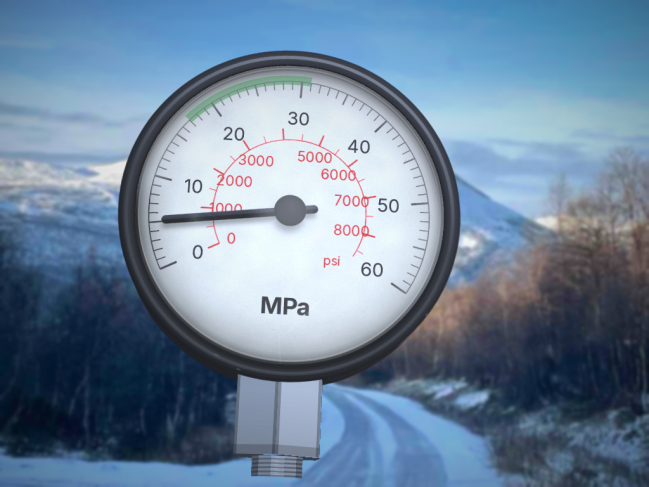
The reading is {"value": 5, "unit": "MPa"}
